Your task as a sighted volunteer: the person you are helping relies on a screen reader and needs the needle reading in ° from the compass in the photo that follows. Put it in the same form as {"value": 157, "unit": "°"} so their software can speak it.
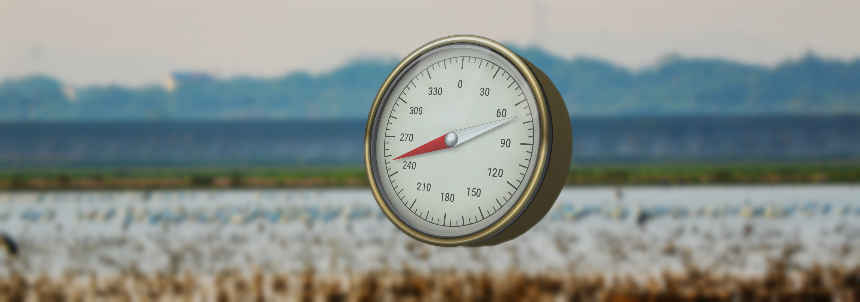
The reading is {"value": 250, "unit": "°"}
